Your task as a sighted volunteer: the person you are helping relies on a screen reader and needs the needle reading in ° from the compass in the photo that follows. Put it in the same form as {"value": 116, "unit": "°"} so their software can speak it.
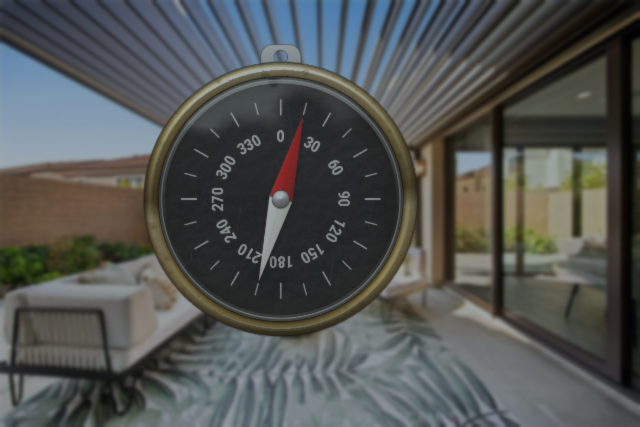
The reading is {"value": 15, "unit": "°"}
